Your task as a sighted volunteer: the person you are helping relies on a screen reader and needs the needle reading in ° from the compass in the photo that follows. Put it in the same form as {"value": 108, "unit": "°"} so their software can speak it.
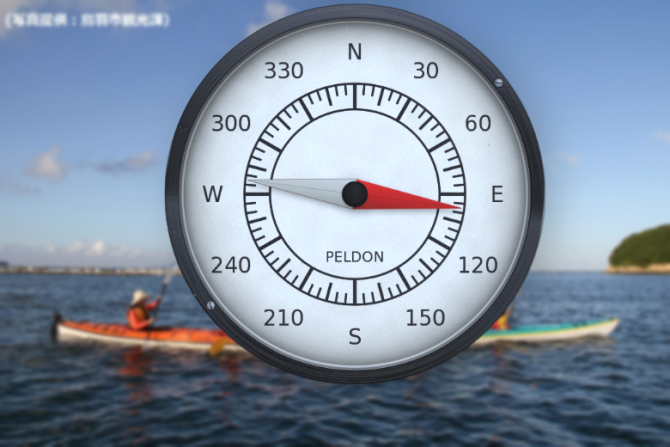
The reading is {"value": 97.5, "unit": "°"}
